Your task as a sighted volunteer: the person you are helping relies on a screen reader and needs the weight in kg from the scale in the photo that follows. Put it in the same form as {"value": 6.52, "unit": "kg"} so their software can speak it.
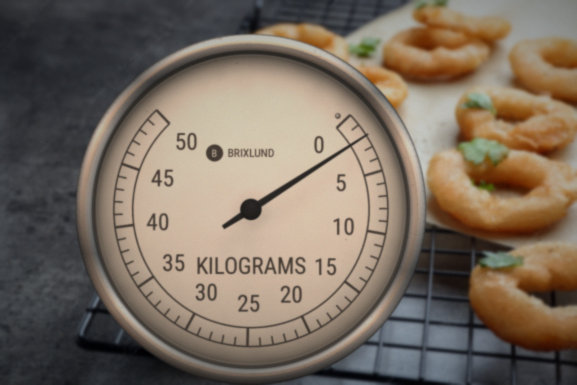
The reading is {"value": 2, "unit": "kg"}
